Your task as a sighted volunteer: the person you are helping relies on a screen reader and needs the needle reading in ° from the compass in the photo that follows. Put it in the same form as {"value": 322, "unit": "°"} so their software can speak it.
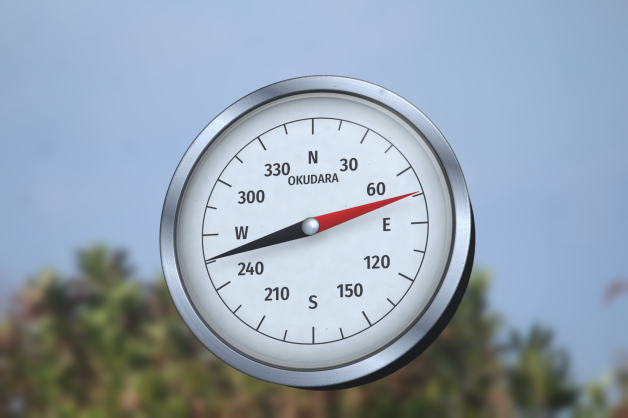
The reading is {"value": 75, "unit": "°"}
